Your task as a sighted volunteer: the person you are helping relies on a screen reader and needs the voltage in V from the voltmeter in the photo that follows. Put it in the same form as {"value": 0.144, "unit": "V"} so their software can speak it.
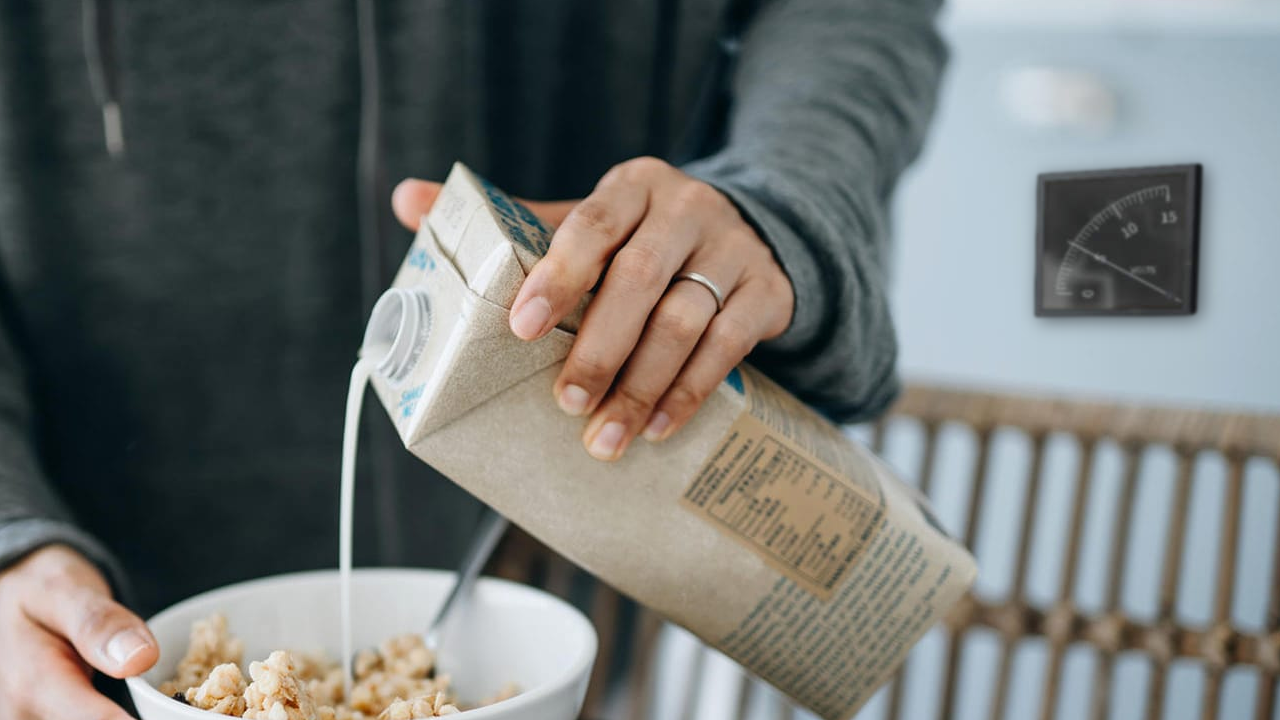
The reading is {"value": 5, "unit": "V"}
